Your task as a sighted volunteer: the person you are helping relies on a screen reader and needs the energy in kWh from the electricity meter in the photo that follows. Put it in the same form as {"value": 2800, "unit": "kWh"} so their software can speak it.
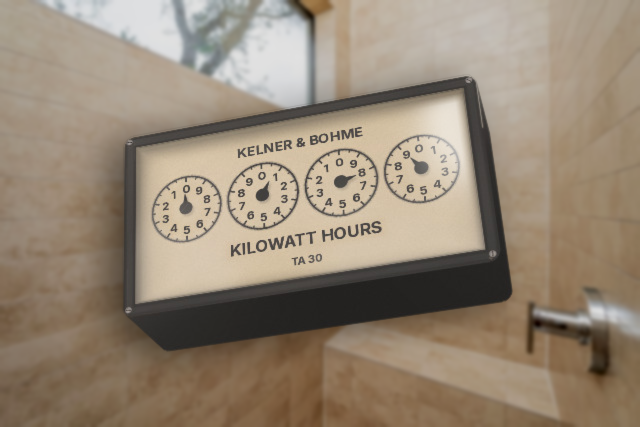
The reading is {"value": 79, "unit": "kWh"}
